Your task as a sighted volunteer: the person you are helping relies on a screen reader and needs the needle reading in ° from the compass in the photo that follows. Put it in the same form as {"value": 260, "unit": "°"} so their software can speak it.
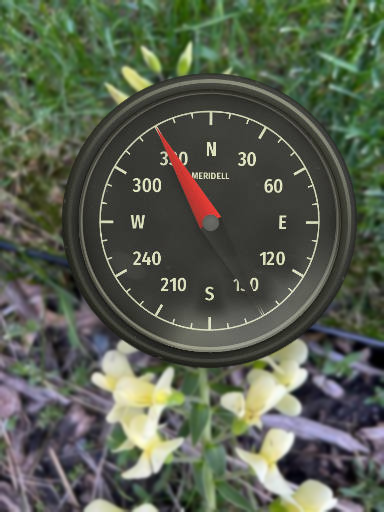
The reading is {"value": 330, "unit": "°"}
